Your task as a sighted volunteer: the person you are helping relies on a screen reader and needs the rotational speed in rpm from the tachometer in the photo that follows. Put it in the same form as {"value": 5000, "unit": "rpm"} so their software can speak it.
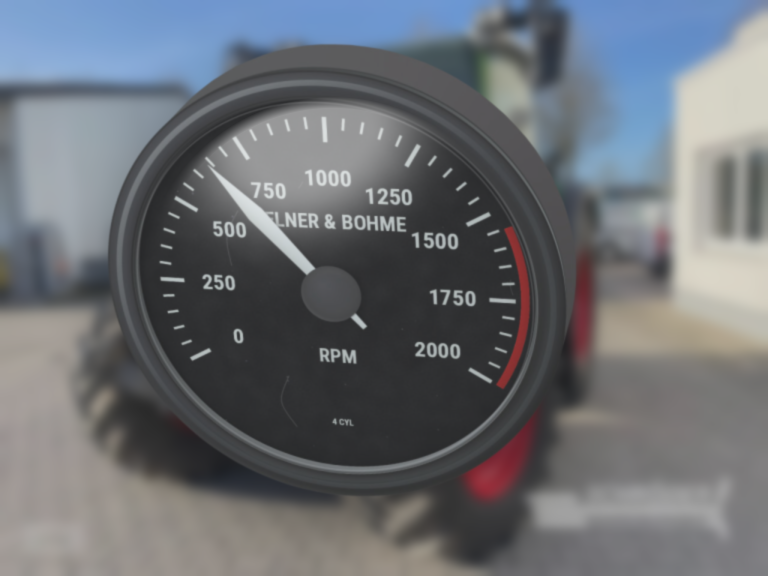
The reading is {"value": 650, "unit": "rpm"}
